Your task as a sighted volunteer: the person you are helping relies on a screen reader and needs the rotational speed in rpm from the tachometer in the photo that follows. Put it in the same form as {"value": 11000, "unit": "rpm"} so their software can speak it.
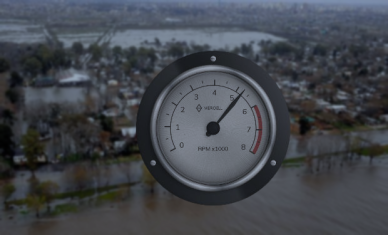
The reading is {"value": 5250, "unit": "rpm"}
